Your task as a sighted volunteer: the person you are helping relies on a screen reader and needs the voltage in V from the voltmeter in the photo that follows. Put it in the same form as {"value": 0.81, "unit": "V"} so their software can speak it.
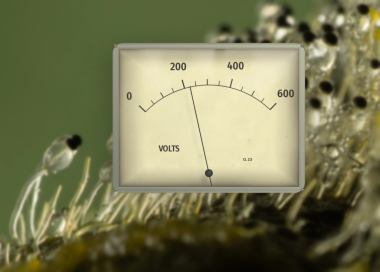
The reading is {"value": 225, "unit": "V"}
